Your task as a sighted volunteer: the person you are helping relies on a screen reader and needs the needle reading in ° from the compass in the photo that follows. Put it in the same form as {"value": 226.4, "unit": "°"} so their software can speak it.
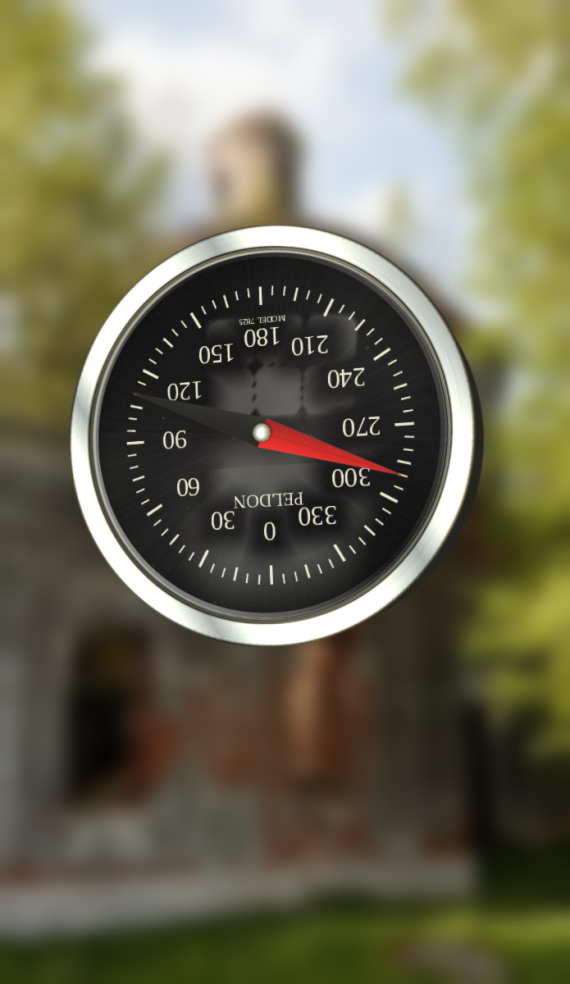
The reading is {"value": 290, "unit": "°"}
